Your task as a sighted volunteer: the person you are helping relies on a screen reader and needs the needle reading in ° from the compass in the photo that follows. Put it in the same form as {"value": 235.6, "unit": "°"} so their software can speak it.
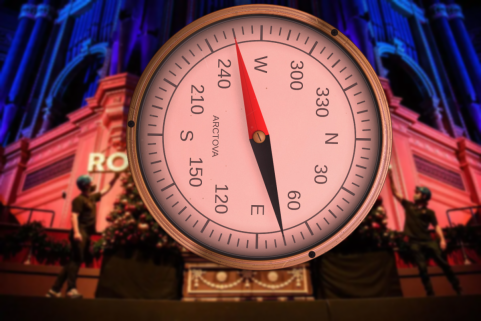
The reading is {"value": 255, "unit": "°"}
